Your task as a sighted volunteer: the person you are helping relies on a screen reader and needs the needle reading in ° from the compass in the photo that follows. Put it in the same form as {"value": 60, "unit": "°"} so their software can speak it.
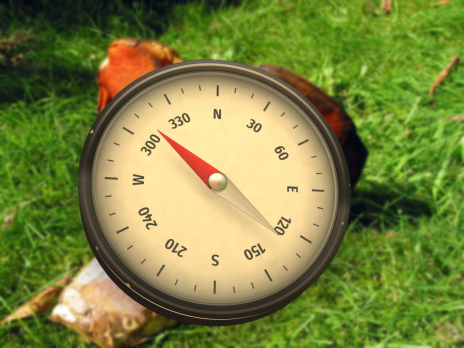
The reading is {"value": 310, "unit": "°"}
